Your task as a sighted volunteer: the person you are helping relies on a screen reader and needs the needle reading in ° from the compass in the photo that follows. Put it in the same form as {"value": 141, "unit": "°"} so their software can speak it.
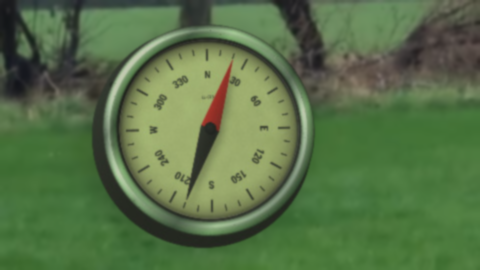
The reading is {"value": 20, "unit": "°"}
